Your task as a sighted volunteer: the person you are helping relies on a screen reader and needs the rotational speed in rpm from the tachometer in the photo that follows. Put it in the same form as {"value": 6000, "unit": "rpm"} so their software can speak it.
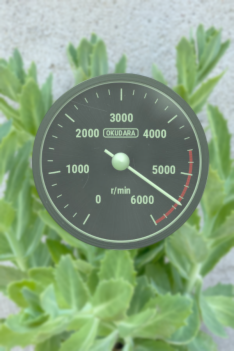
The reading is {"value": 5500, "unit": "rpm"}
